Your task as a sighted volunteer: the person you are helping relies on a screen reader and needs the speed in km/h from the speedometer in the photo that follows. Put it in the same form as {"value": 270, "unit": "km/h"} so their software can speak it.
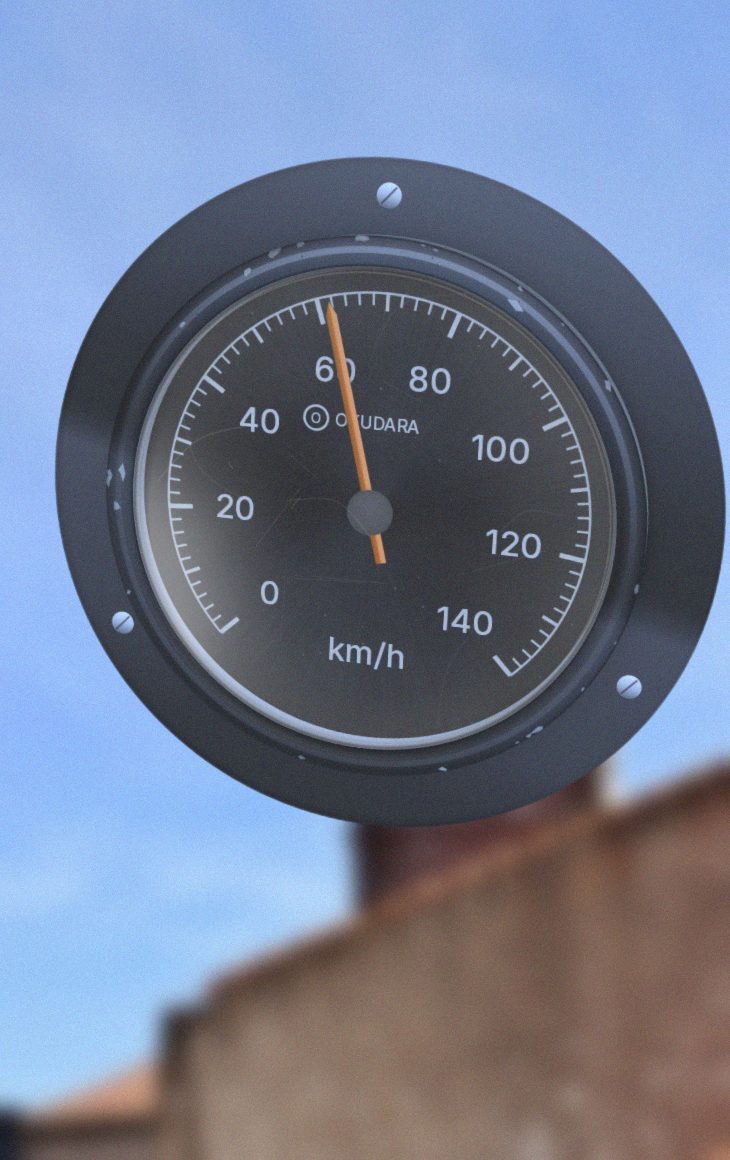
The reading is {"value": 62, "unit": "km/h"}
